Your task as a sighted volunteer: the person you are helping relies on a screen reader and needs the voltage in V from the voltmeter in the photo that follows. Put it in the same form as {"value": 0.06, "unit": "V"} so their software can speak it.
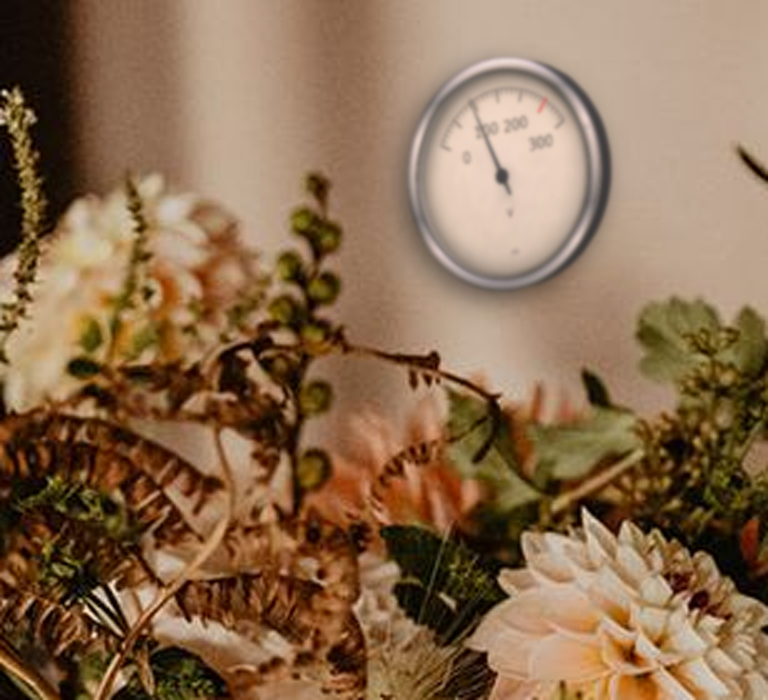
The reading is {"value": 100, "unit": "V"}
